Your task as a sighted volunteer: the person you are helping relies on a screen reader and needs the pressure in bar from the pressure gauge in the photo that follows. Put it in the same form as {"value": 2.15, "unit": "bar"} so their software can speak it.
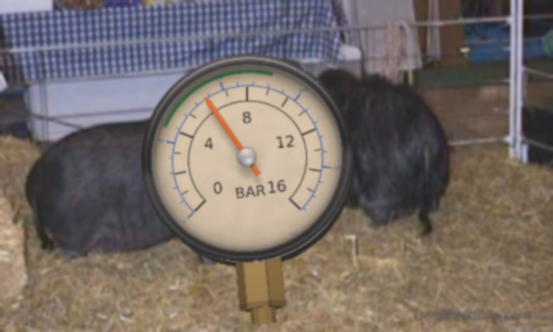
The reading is {"value": 6, "unit": "bar"}
